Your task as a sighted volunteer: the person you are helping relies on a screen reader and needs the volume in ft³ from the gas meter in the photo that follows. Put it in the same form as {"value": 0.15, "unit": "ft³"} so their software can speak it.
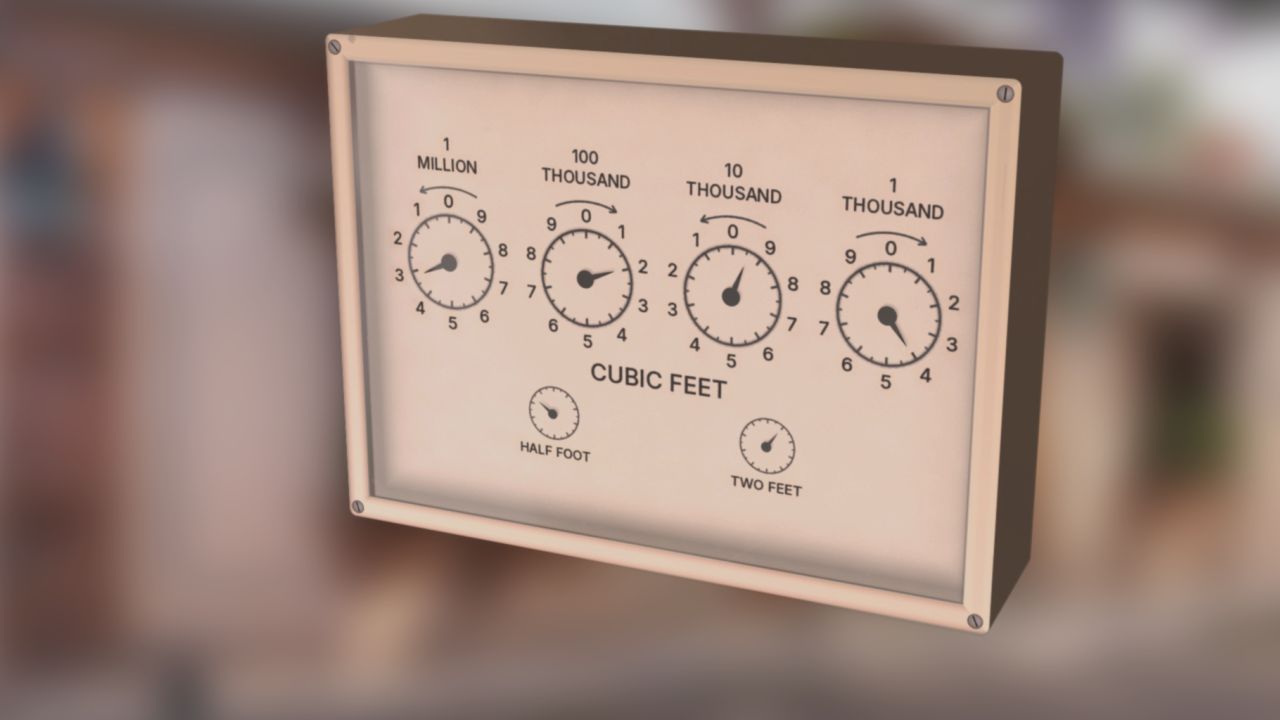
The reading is {"value": 319400, "unit": "ft³"}
